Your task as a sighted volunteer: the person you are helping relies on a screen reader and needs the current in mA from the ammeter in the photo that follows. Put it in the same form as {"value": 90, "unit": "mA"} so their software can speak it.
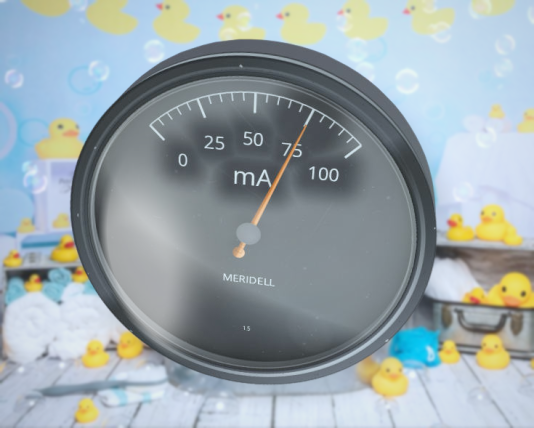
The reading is {"value": 75, "unit": "mA"}
